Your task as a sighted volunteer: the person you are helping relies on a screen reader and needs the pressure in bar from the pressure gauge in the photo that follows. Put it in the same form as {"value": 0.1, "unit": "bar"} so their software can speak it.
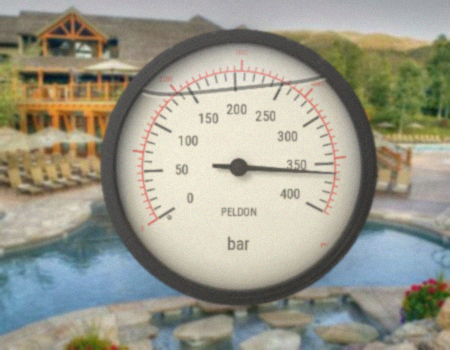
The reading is {"value": 360, "unit": "bar"}
